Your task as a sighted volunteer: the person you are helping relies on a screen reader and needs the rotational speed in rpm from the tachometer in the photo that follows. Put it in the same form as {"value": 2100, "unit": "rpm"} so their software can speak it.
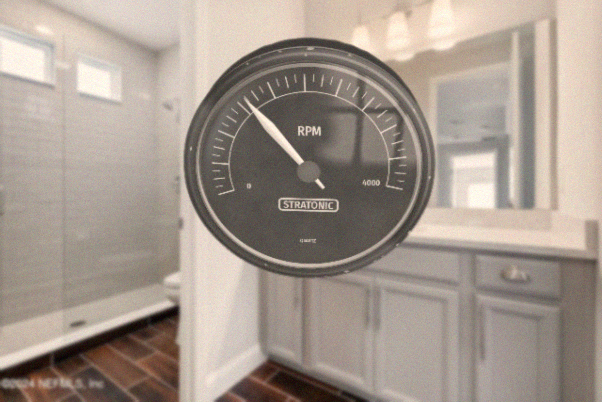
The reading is {"value": 1300, "unit": "rpm"}
